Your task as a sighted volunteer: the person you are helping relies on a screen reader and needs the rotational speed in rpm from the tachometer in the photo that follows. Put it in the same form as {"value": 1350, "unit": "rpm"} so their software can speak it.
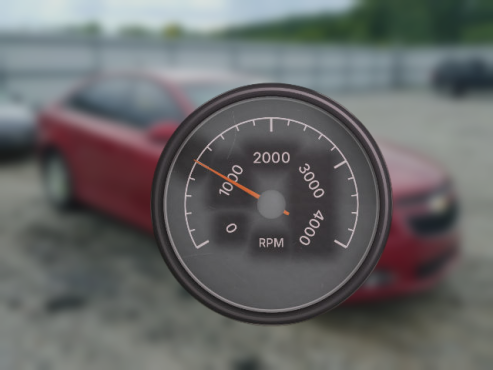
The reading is {"value": 1000, "unit": "rpm"}
